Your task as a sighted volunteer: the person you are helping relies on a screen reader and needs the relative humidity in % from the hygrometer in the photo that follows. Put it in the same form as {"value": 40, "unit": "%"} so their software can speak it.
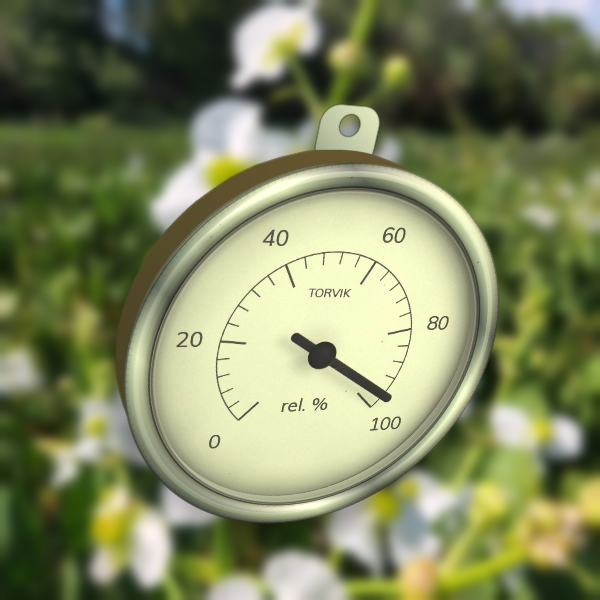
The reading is {"value": 96, "unit": "%"}
